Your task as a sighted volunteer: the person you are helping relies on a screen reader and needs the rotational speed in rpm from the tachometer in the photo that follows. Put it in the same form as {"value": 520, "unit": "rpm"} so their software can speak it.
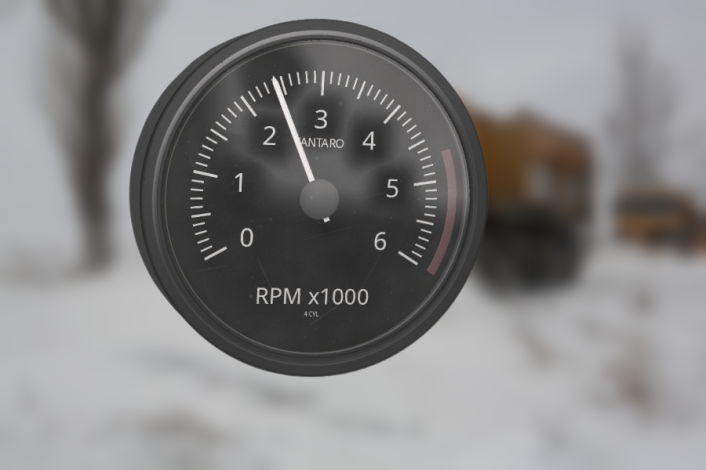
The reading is {"value": 2400, "unit": "rpm"}
